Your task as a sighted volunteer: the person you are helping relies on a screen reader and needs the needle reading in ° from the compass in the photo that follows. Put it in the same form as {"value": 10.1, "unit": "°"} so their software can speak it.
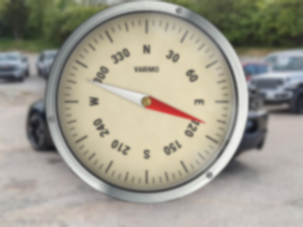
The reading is {"value": 110, "unit": "°"}
